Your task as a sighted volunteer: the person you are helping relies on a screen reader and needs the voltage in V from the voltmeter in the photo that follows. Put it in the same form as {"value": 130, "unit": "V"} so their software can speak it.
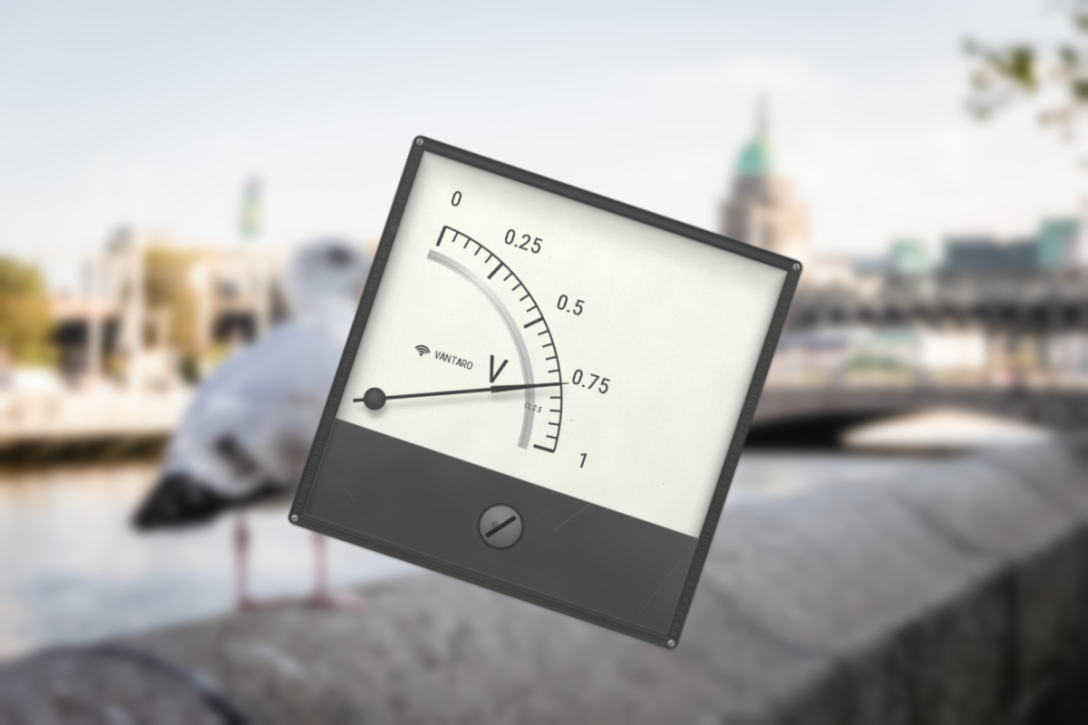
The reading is {"value": 0.75, "unit": "V"}
